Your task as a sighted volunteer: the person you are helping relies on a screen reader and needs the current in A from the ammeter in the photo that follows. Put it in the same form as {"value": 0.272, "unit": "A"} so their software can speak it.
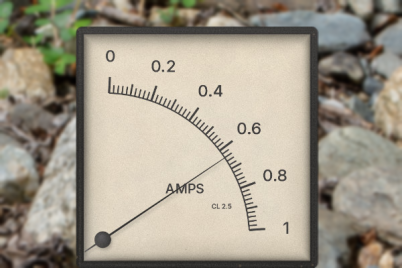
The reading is {"value": 0.64, "unit": "A"}
